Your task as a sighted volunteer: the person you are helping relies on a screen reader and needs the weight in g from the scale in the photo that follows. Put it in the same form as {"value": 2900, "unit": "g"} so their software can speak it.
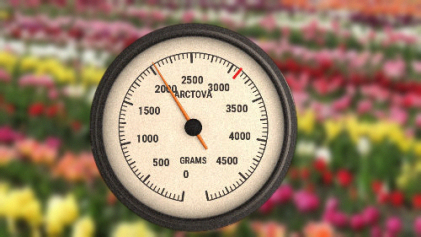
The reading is {"value": 2050, "unit": "g"}
